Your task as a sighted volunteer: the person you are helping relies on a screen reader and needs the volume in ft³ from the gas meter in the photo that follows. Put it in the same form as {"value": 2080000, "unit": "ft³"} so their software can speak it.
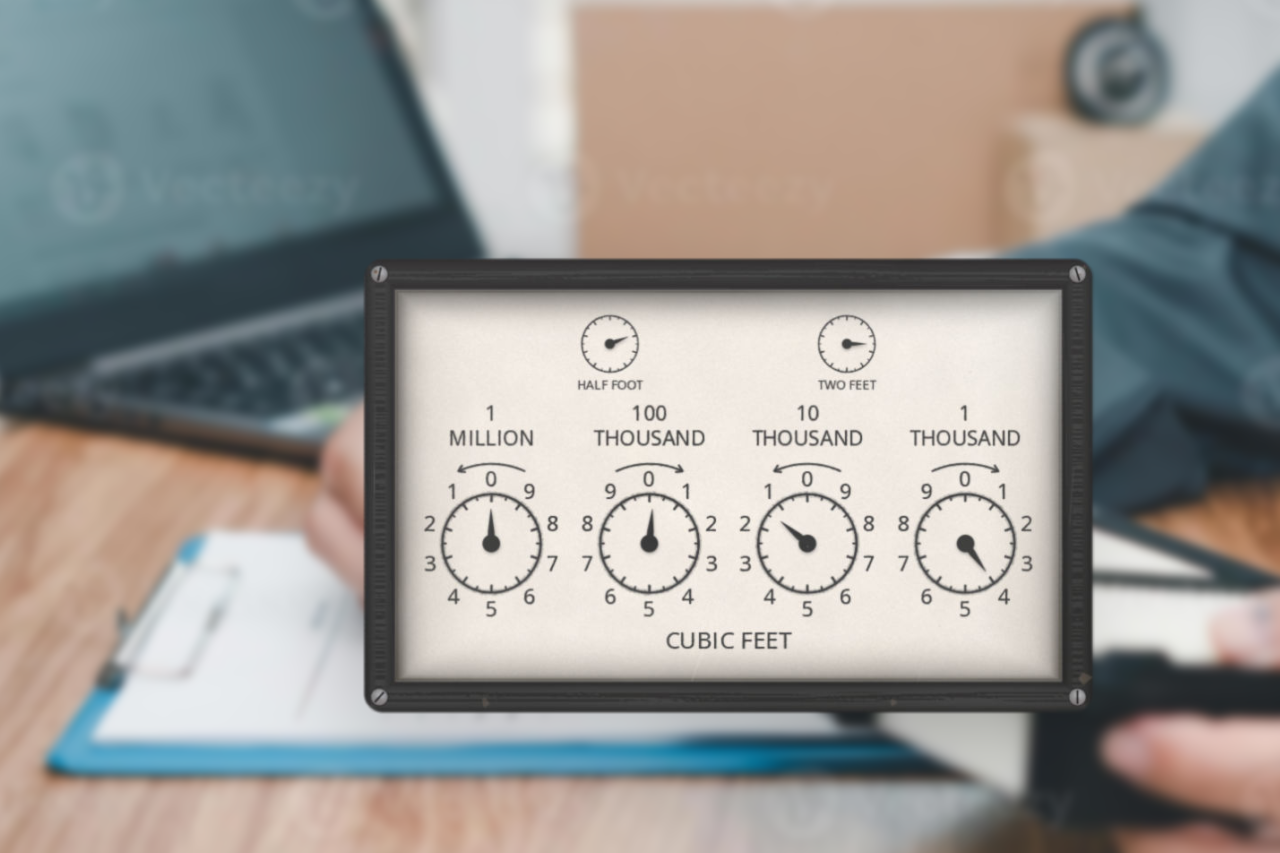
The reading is {"value": 1400, "unit": "ft³"}
